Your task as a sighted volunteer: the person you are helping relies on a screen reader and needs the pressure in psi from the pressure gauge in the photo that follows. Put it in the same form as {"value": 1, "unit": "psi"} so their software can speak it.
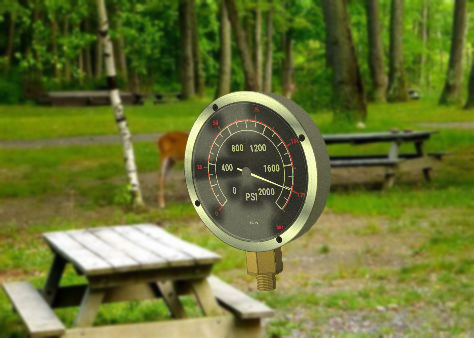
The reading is {"value": 1800, "unit": "psi"}
